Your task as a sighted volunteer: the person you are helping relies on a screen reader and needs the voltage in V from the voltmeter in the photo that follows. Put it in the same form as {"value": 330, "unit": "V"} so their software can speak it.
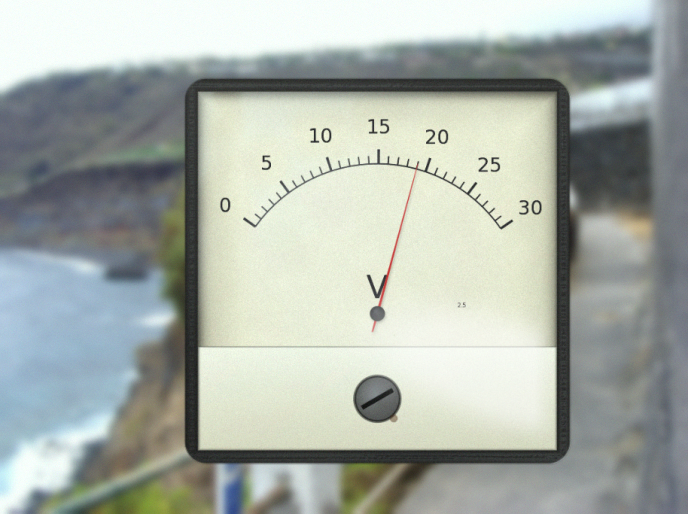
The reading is {"value": 19, "unit": "V"}
